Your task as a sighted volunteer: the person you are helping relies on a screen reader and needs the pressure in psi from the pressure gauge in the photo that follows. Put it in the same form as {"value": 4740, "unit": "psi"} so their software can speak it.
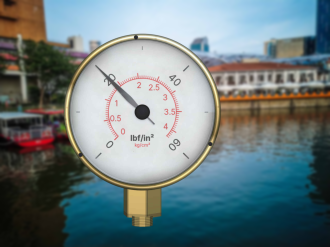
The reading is {"value": 20, "unit": "psi"}
